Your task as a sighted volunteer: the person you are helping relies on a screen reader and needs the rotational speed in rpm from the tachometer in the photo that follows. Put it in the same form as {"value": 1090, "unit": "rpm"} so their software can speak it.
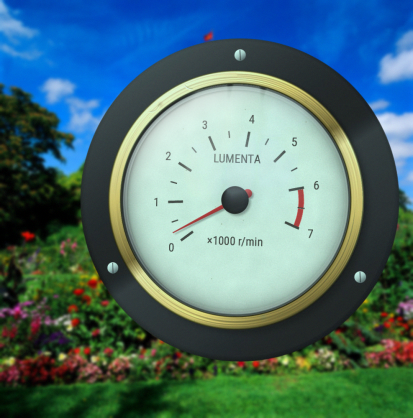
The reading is {"value": 250, "unit": "rpm"}
